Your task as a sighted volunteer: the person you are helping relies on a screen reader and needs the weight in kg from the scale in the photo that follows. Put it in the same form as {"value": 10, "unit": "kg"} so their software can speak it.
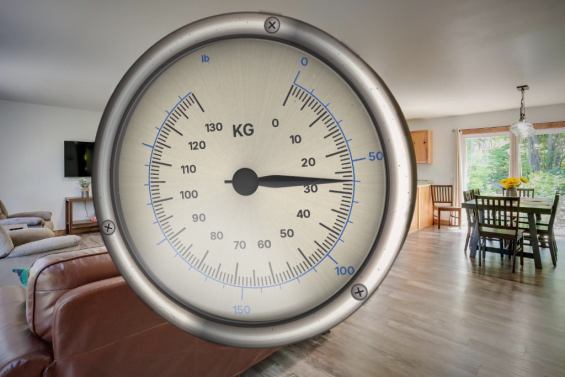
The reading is {"value": 27, "unit": "kg"}
